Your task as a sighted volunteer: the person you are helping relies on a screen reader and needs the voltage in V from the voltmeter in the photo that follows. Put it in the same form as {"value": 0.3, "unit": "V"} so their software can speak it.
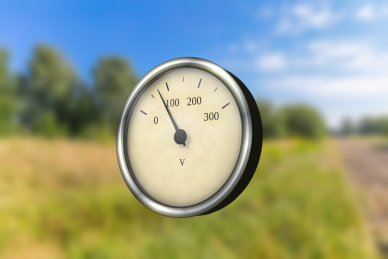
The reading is {"value": 75, "unit": "V"}
